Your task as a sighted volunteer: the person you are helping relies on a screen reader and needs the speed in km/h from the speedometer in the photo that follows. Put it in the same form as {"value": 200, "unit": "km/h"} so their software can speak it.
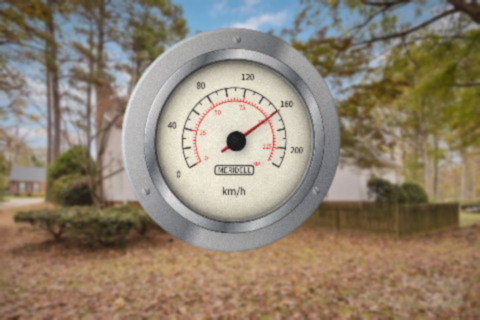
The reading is {"value": 160, "unit": "km/h"}
